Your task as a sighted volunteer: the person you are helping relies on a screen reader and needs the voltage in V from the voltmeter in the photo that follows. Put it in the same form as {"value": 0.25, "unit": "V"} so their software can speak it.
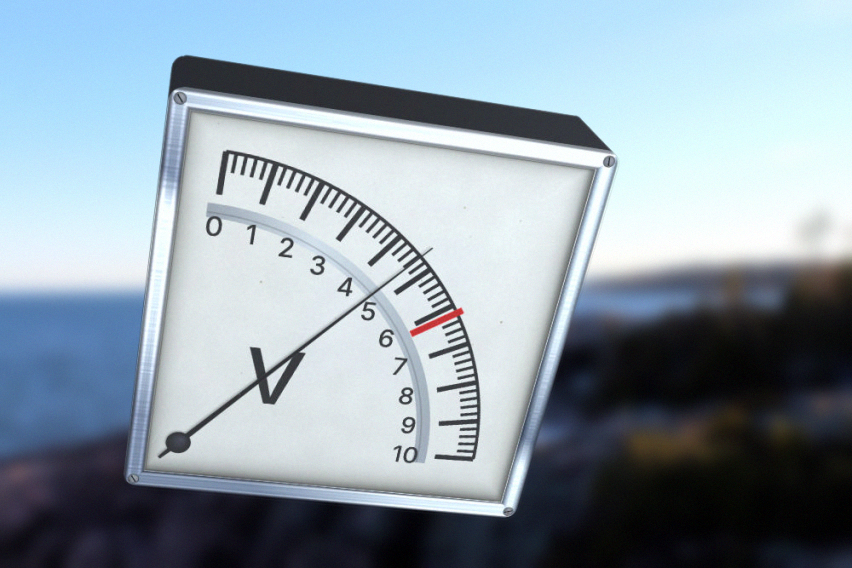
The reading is {"value": 4.6, "unit": "V"}
